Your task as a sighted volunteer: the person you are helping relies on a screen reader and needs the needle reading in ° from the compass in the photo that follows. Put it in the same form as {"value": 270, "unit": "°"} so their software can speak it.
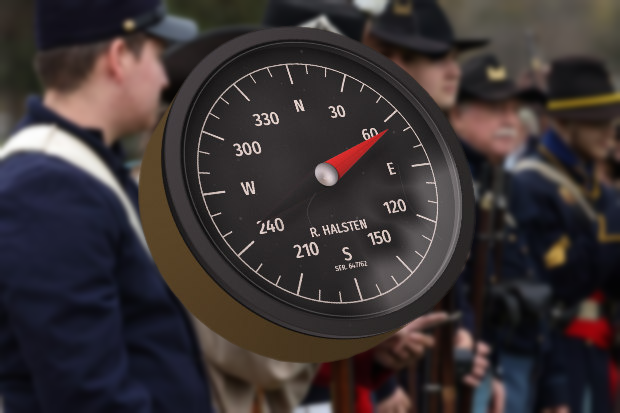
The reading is {"value": 65, "unit": "°"}
